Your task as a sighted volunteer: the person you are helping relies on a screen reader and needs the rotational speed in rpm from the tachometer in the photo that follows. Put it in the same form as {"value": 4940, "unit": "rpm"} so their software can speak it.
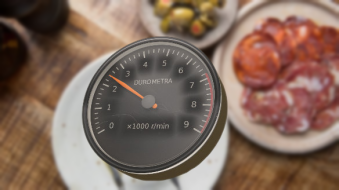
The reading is {"value": 2400, "unit": "rpm"}
